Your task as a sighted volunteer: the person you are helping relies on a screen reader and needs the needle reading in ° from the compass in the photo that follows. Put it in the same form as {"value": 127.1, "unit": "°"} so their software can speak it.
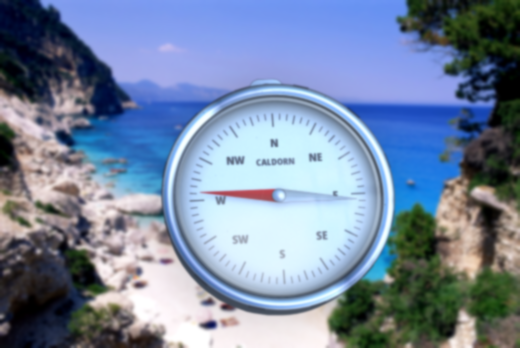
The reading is {"value": 275, "unit": "°"}
